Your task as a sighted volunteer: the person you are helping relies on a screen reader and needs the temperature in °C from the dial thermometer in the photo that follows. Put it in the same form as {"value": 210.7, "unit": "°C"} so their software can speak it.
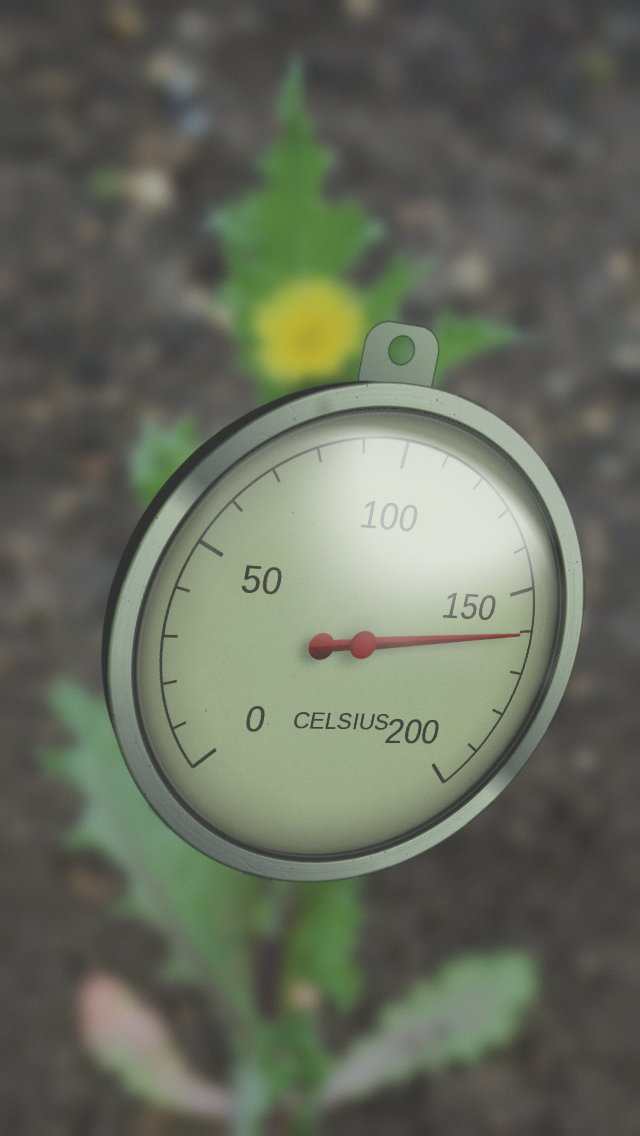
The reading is {"value": 160, "unit": "°C"}
